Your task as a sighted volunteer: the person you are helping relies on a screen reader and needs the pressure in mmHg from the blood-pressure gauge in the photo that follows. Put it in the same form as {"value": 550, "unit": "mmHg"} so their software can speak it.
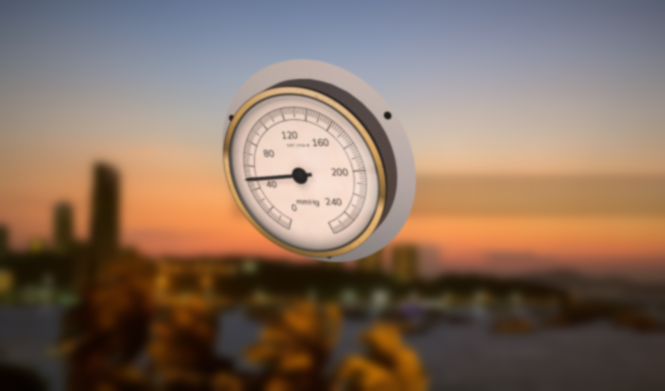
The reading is {"value": 50, "unit": "mmHg"}
